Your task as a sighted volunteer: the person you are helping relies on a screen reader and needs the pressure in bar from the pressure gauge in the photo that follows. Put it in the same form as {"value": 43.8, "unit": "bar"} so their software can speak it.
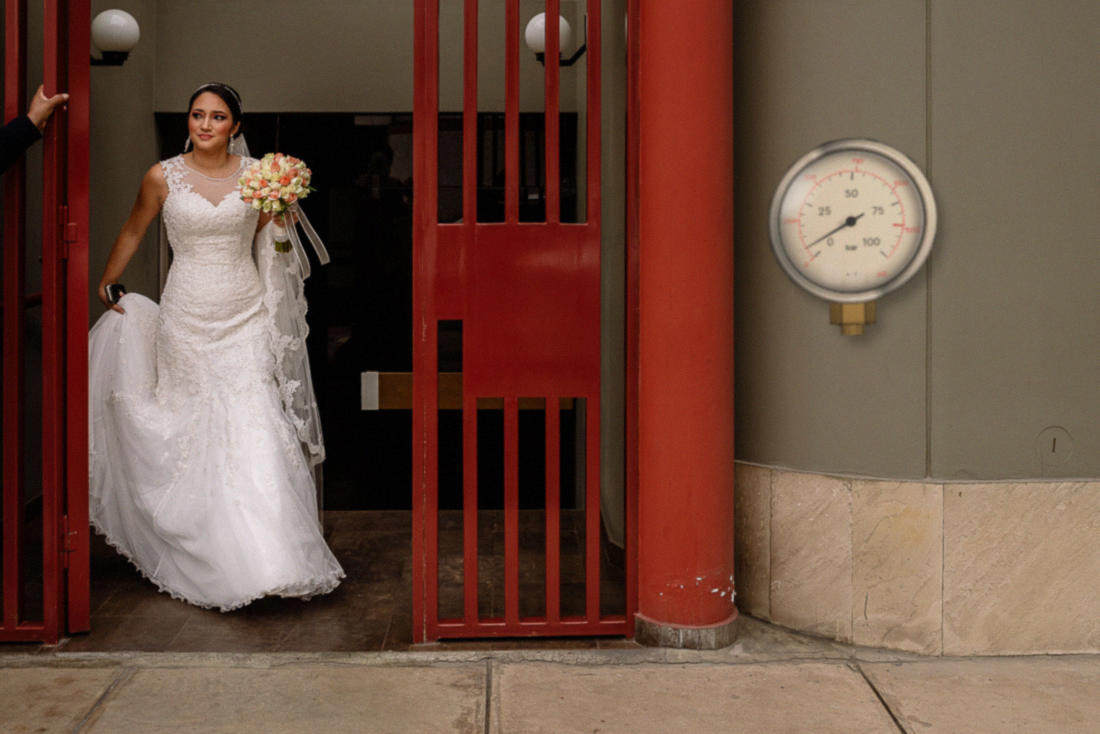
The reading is {"value": 5, "unit": "bar"}
